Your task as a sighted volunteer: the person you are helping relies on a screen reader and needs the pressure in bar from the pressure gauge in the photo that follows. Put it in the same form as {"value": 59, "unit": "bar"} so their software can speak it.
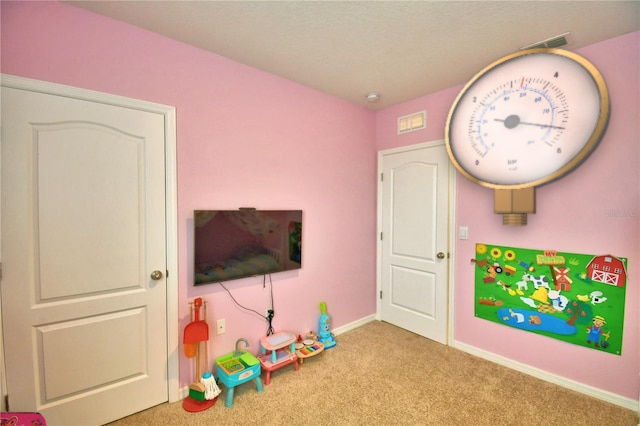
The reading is {"value": 5.5, "unit": "bar"}
